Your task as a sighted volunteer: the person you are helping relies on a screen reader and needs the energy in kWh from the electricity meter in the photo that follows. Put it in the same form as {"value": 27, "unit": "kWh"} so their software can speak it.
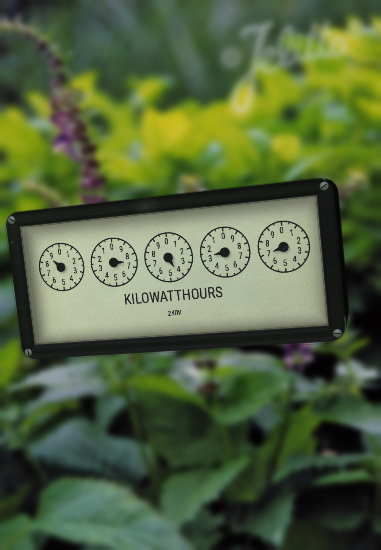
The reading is {"value": 87427, "unit": "kWh"}
